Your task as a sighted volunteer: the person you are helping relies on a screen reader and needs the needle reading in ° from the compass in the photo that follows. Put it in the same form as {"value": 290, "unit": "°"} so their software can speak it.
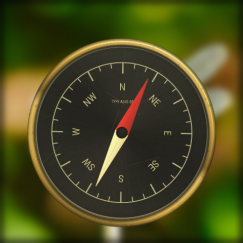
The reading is {"value": 25, "unit": "°"}
